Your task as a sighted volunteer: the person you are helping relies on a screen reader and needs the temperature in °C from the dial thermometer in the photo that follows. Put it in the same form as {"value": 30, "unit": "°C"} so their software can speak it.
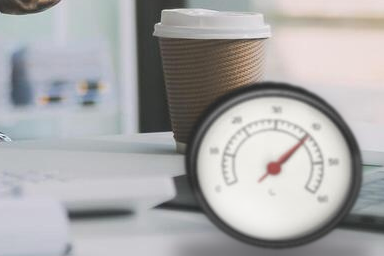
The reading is {"value": 40, "unit": "°C"}
